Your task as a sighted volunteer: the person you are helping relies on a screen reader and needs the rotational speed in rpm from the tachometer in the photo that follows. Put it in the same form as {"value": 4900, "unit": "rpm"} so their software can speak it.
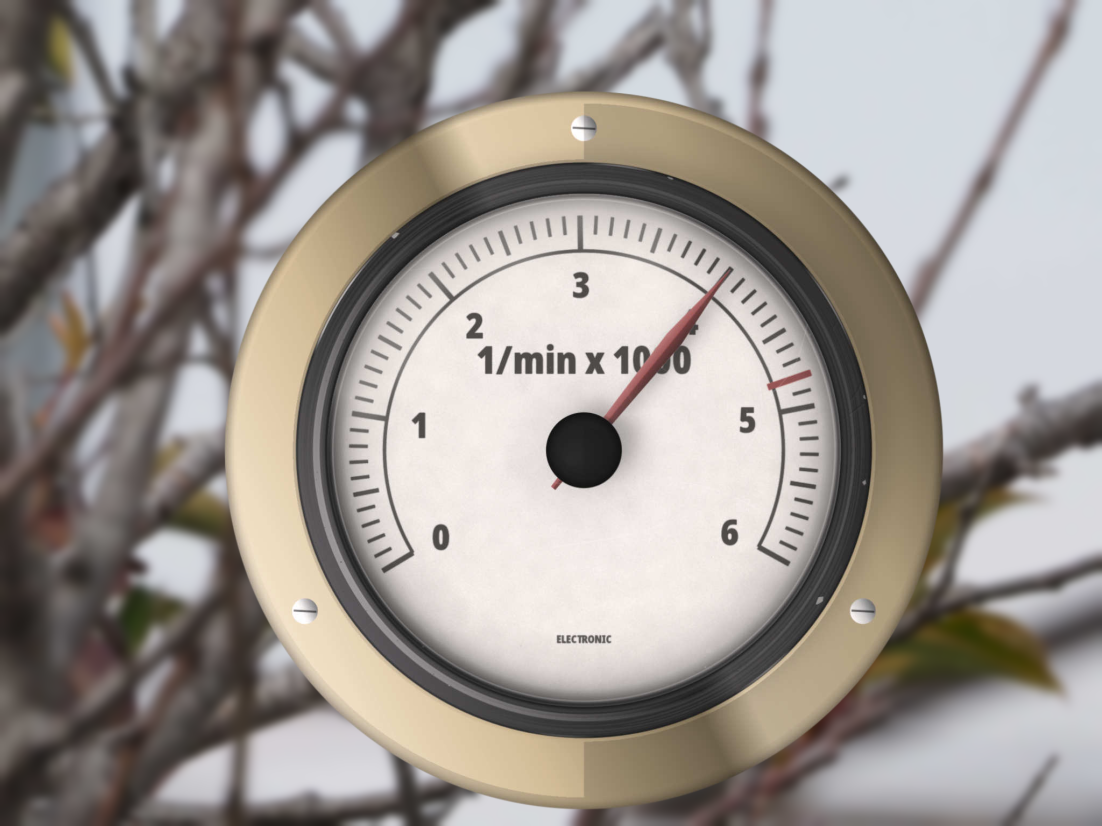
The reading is {"value": 4000, "unit": "rpm"}
